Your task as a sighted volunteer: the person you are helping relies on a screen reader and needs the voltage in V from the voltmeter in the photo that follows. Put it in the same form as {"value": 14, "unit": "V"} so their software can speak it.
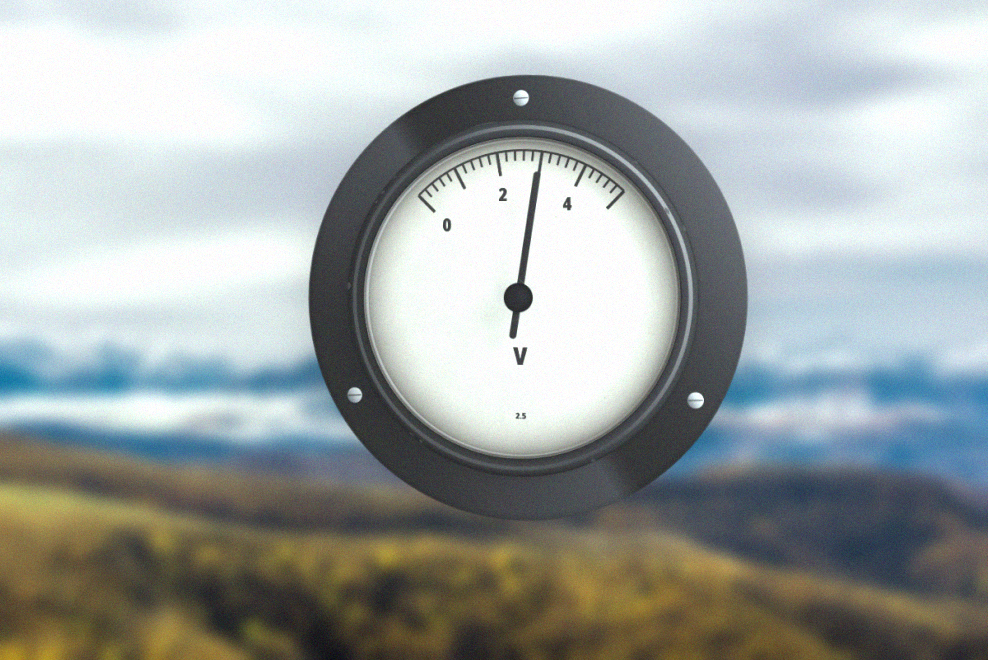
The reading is {"value": 3, "unit": "V"}
